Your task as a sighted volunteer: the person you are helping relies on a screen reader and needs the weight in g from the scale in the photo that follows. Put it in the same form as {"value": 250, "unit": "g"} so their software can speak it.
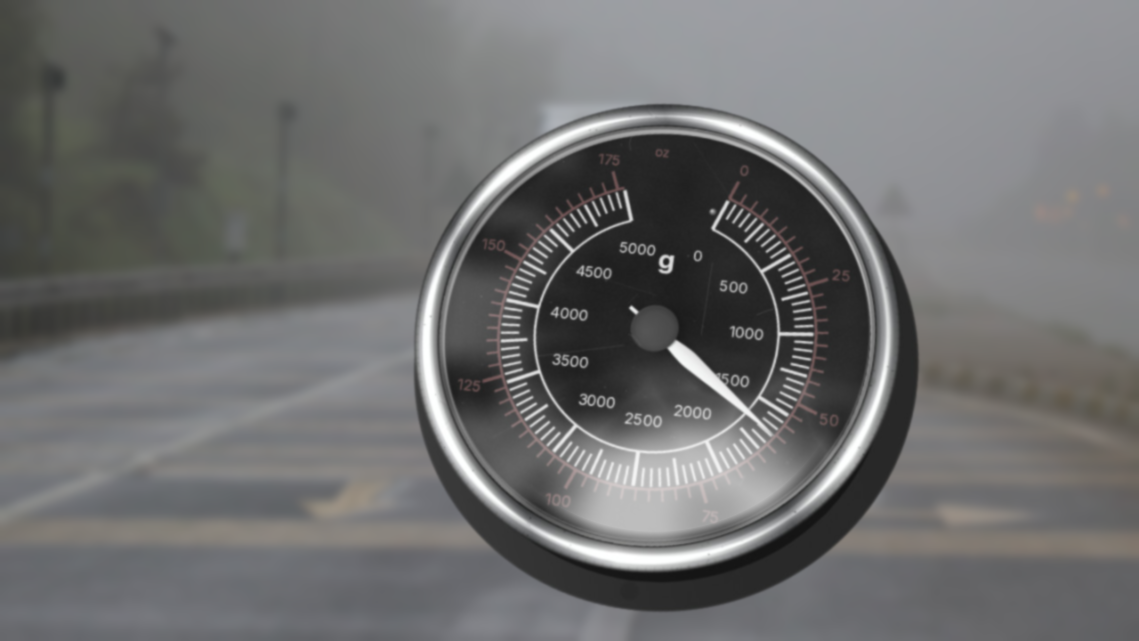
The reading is {"value": 1650, "unit": "g"}
